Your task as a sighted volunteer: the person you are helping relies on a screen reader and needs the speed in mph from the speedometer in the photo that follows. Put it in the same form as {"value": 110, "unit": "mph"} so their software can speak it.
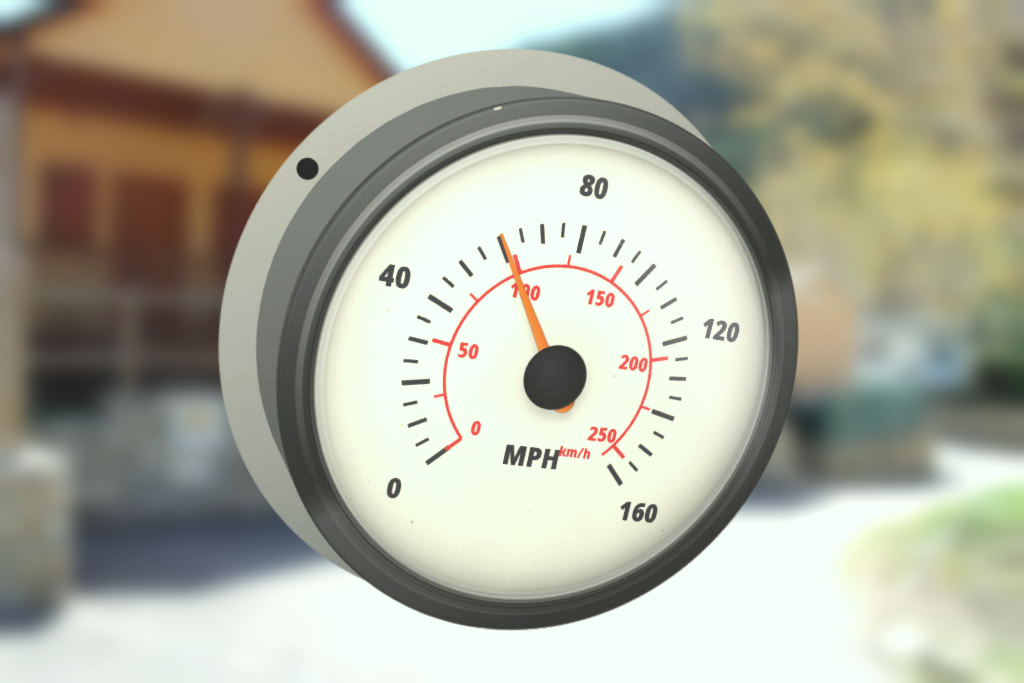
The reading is {"value": 60, "unit": "mph"}
